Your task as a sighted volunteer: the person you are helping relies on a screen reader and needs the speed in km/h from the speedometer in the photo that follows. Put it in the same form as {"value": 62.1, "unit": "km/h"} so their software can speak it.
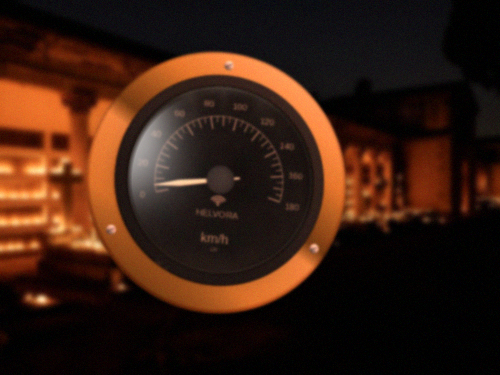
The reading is {"value": 5, "unit": "km/h"}
